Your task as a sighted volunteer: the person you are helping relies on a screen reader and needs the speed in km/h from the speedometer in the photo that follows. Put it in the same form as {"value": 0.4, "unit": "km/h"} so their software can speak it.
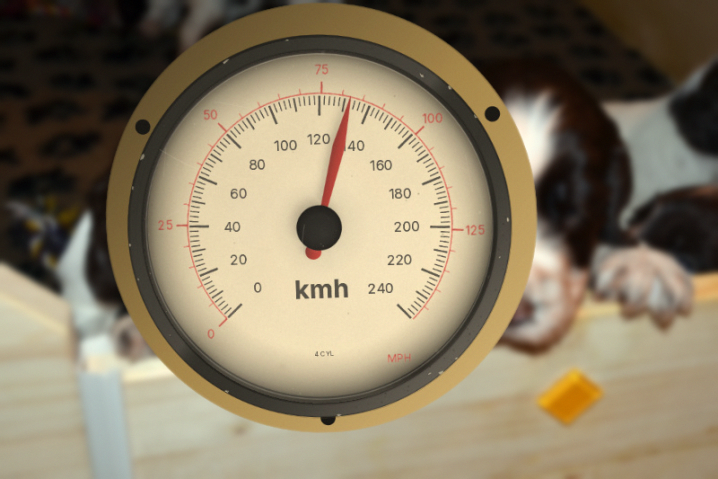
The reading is {"value": 132, "unit": "km/h"}
